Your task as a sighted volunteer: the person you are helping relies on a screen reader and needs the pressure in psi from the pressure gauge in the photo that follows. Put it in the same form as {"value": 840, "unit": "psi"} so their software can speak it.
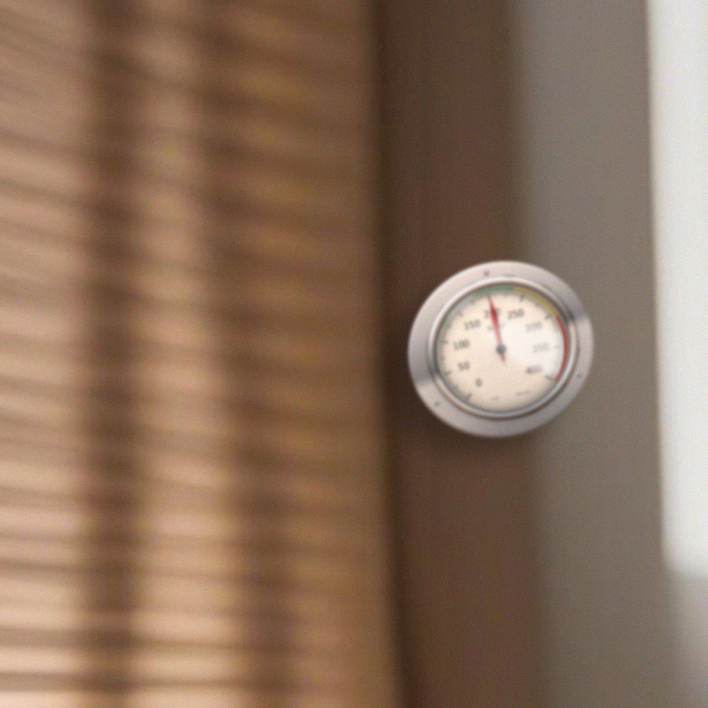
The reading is {"value": 200, "unit": "psi"}
